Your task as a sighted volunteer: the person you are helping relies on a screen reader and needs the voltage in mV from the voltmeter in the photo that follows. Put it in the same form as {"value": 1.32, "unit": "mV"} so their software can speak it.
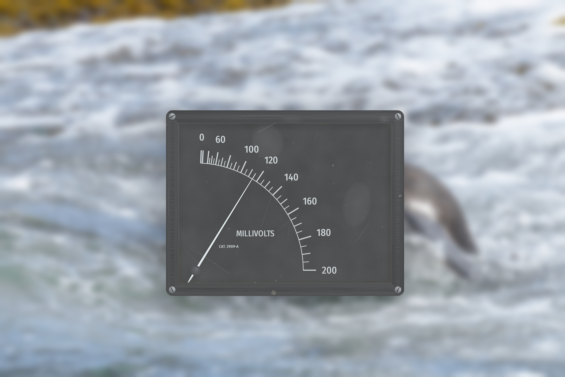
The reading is {"value": 115, "unit": "mV"}
